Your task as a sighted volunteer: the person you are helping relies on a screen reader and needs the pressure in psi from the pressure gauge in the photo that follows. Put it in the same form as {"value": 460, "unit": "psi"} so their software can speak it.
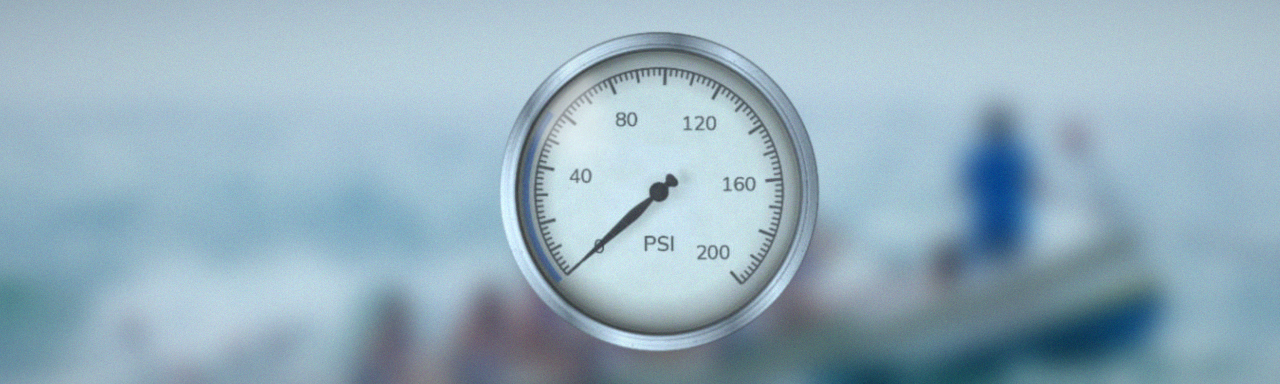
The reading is {"value": 0, "unit": "psi"}
